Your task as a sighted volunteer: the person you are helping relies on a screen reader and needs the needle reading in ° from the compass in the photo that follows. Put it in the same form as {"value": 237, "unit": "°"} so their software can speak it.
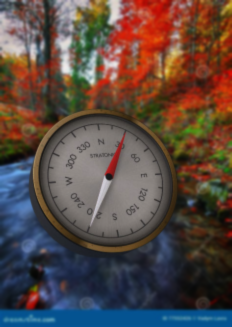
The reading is {"value": 30, "unit": "°"}
